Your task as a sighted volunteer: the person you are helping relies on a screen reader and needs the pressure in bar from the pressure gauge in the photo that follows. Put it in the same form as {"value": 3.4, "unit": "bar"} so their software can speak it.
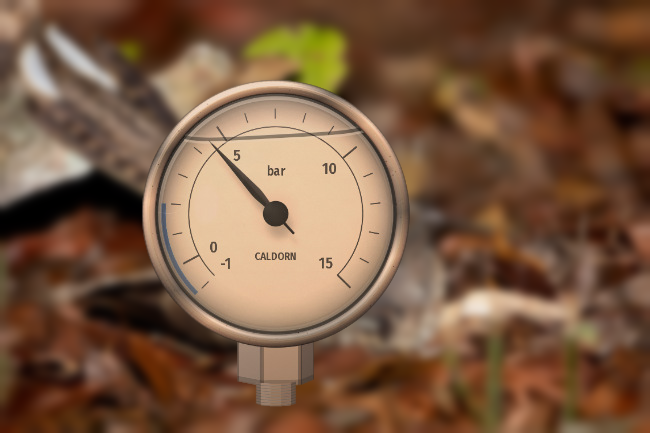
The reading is {"value": 4.5, "unit": "bar"}
